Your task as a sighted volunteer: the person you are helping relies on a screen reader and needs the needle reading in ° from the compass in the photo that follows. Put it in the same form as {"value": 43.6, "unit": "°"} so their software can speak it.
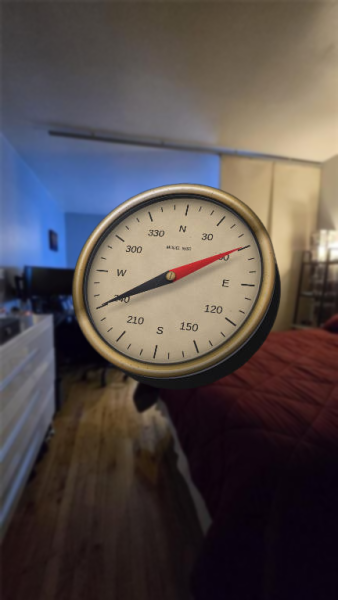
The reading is {"value": 60, "unit": "°"}
